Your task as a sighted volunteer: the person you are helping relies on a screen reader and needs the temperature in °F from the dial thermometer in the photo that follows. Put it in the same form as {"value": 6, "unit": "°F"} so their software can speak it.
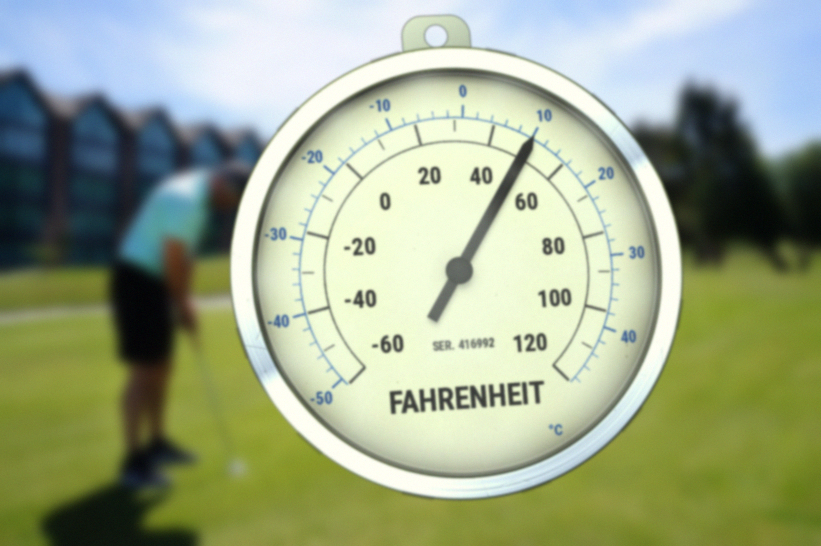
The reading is {"value": 50, "unit": "°F"}
